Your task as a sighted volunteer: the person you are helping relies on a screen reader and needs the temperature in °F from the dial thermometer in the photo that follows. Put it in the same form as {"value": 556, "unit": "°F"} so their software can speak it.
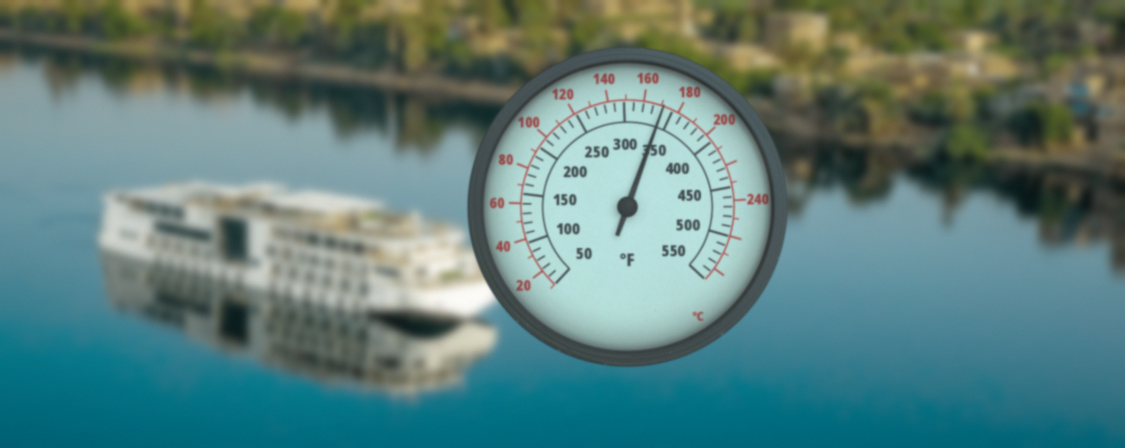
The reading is {"value": 340, "unit": "°F"}
